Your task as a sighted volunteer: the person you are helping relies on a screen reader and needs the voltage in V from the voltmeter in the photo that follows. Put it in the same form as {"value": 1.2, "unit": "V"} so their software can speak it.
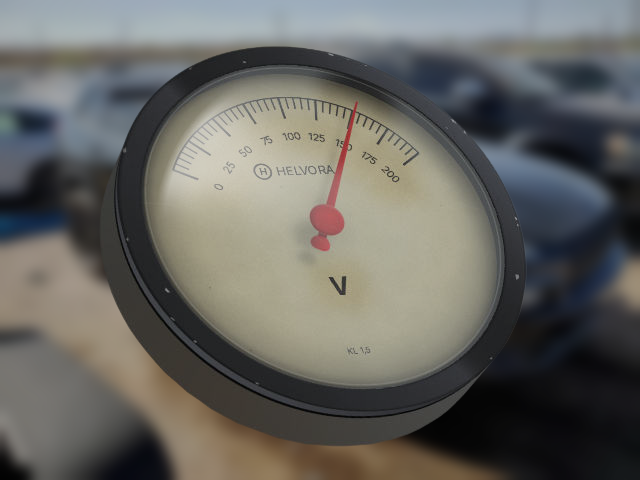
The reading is {"value": 150, "unit": "V"}
